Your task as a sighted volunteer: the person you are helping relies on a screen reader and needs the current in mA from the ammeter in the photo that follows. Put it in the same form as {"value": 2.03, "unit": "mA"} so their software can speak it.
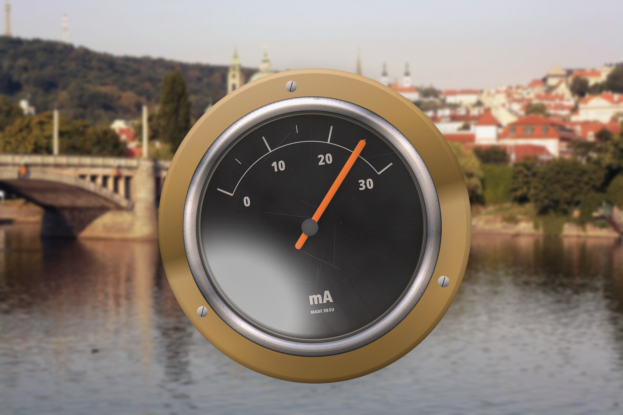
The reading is {"value": 25, "unit": "mA"}
